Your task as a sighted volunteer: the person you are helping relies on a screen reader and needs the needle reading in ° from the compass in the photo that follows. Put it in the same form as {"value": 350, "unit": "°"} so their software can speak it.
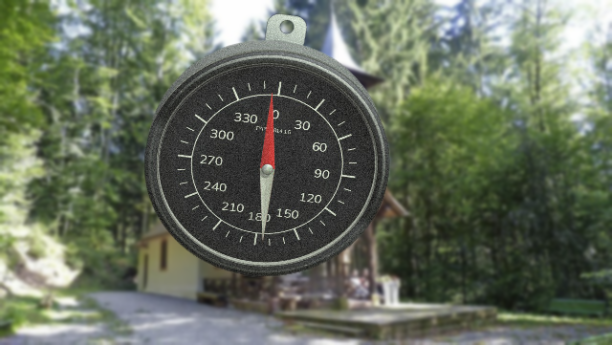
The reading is {"value": 355, "unit": "°"}
